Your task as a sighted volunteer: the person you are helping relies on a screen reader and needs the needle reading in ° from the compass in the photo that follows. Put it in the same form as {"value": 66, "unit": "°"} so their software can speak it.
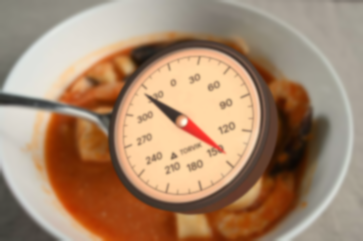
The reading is {"value": 145, "unit": "°"}
